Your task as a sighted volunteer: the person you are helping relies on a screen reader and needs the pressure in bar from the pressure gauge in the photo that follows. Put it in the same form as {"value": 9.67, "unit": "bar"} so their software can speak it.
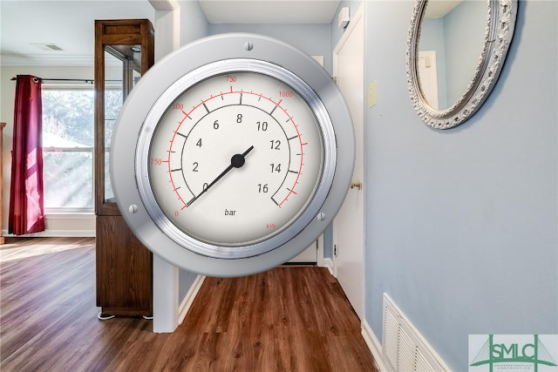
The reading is {"value": 0, "unit": "bar"}
